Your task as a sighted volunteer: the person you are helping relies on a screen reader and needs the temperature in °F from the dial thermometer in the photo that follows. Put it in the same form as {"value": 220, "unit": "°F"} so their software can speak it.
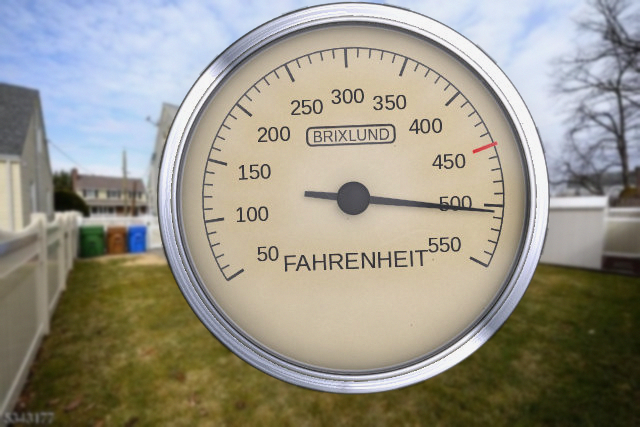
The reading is {"value": 505, "unit": "°F"}
